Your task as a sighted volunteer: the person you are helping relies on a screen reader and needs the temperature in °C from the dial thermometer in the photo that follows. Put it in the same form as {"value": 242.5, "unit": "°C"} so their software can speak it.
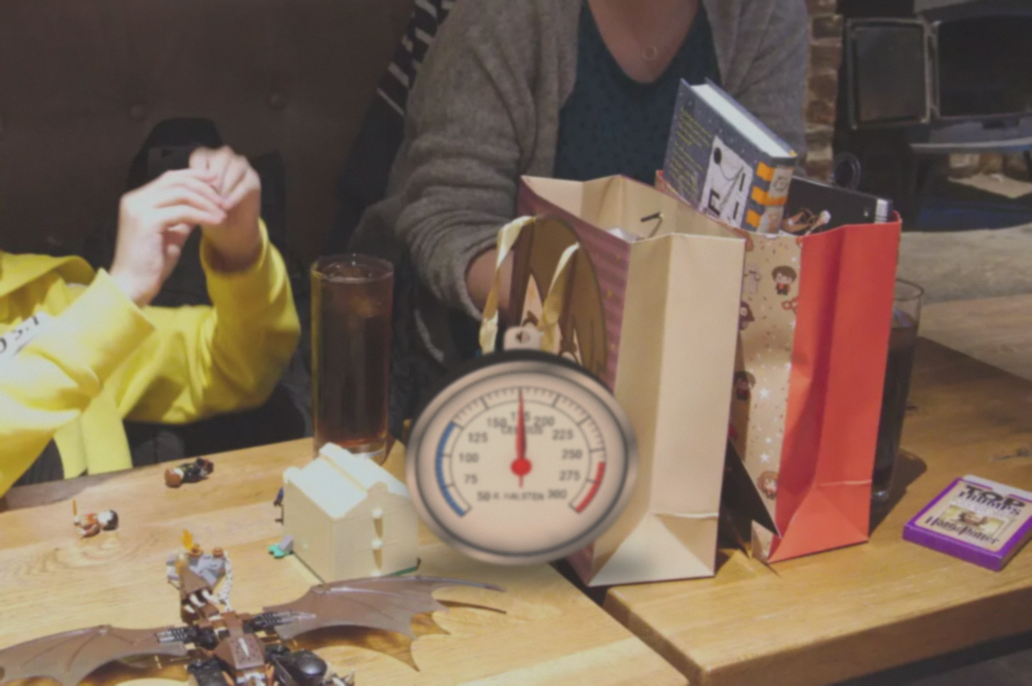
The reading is {"value": 175, "unit": "°C"}
